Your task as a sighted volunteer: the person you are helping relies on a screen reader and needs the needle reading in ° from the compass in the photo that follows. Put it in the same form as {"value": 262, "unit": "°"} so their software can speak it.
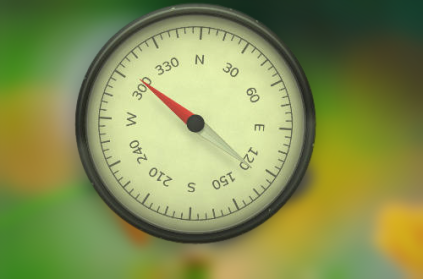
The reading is {"value": 305, "unit": "°"}
